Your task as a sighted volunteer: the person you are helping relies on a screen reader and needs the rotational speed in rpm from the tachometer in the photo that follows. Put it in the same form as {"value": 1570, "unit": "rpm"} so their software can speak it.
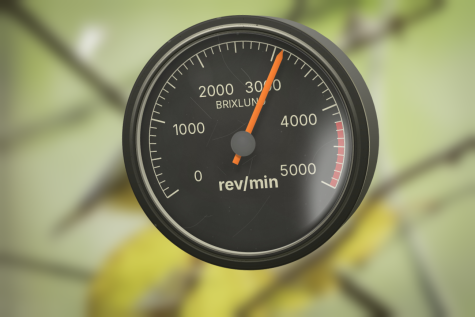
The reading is {"value": 3100, "unit": "rpm"}
